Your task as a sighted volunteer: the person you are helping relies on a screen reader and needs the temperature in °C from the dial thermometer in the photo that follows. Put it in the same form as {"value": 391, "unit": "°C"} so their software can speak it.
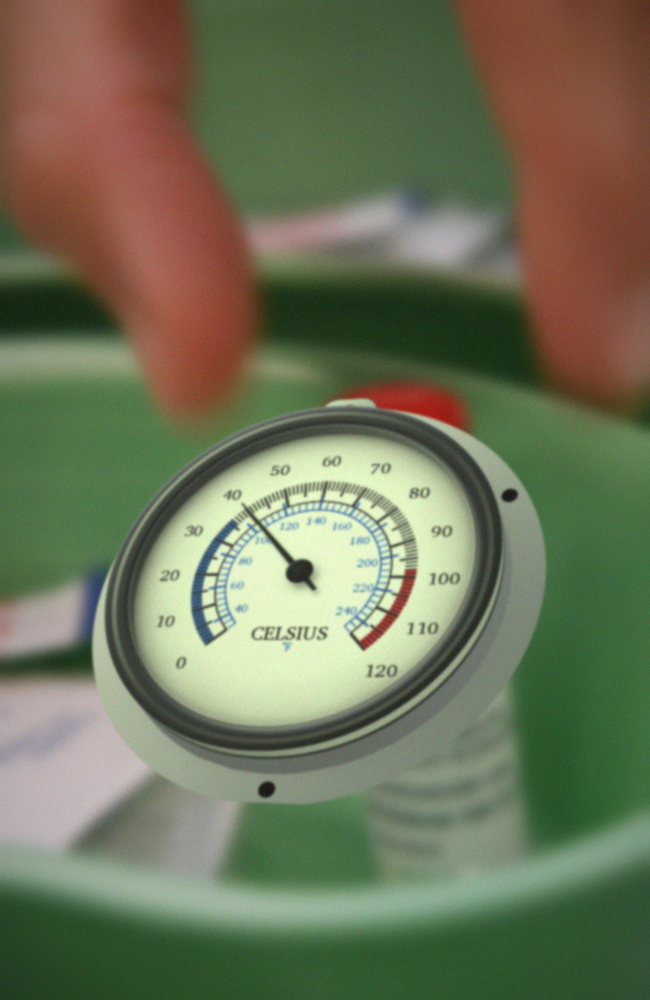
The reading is {"value": 40, "unit": "°C"}
